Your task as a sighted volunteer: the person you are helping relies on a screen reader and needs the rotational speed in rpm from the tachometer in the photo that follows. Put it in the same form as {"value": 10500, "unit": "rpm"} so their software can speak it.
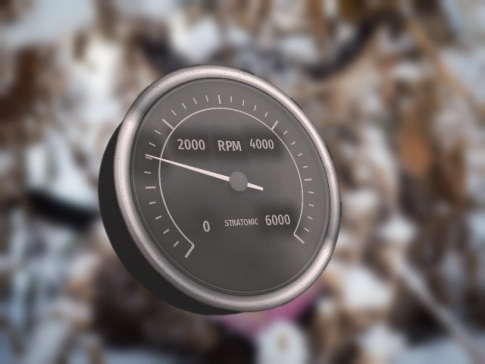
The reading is {"value": 1400, "unit": "rpm"}
